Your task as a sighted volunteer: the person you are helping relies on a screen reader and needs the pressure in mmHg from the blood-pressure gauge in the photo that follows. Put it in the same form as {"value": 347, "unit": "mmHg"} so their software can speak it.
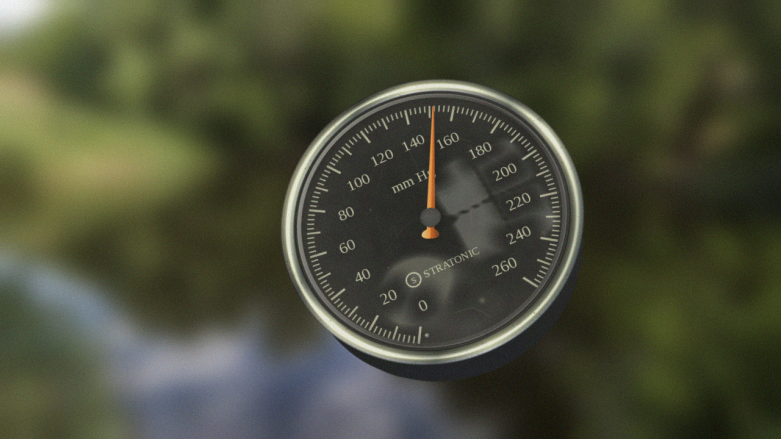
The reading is {"value": 152, "unit": "mmHg"}
